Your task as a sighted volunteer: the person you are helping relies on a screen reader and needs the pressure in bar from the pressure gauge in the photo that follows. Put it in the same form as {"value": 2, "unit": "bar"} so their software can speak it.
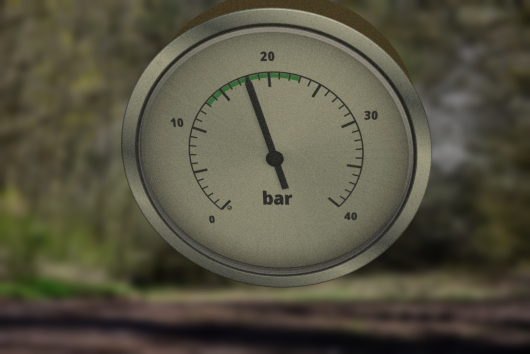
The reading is {"value": 18, "unit": "bar"}
